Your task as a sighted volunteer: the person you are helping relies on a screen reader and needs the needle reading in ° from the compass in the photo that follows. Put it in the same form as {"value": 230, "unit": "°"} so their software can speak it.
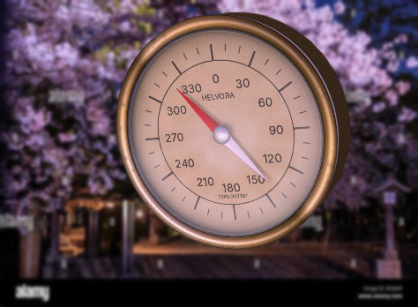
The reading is {"value": 320, "unit": "°"}
